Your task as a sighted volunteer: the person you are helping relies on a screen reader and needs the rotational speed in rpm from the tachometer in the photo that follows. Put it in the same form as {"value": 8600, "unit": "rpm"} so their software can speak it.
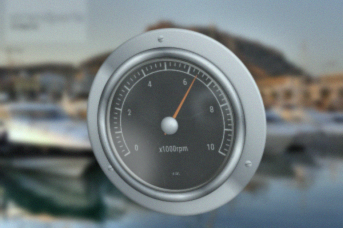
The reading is {"value": 6400, "unit": "rpm"}
